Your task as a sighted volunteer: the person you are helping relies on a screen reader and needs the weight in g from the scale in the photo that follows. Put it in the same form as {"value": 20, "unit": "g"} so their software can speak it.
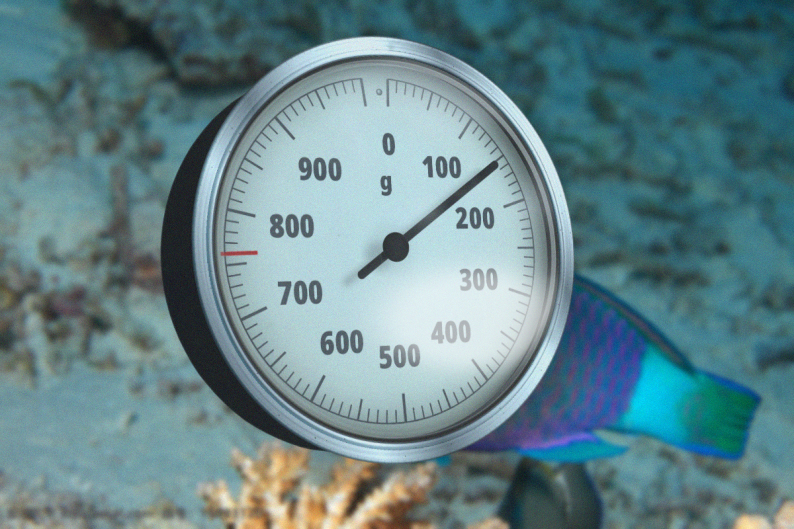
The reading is {"value": 150, "unit": "g"}
